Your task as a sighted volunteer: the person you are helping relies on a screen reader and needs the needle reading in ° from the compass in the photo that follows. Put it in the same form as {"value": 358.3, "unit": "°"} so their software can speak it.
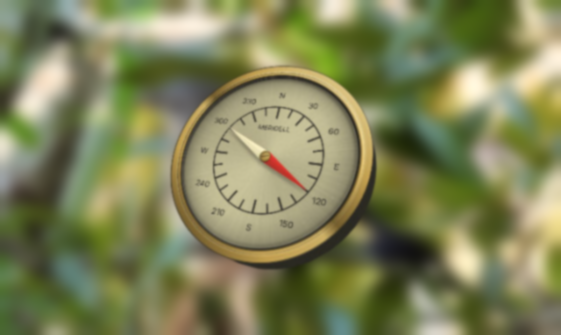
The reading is {"value": 120, "unit": "°"}
